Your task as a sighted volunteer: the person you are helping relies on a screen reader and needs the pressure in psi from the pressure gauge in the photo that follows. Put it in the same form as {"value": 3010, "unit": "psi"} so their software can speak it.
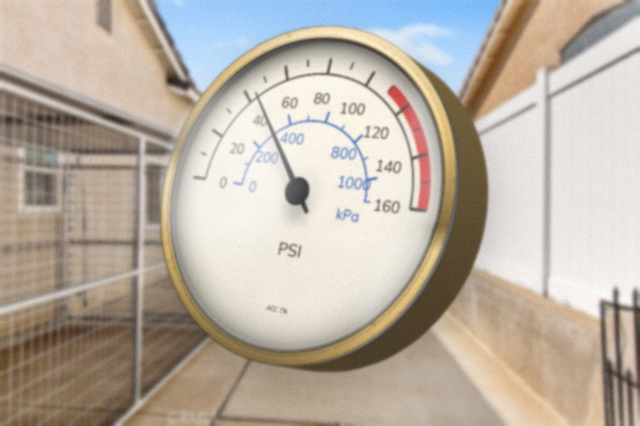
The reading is {"value": 45, "unit": "psi"}
